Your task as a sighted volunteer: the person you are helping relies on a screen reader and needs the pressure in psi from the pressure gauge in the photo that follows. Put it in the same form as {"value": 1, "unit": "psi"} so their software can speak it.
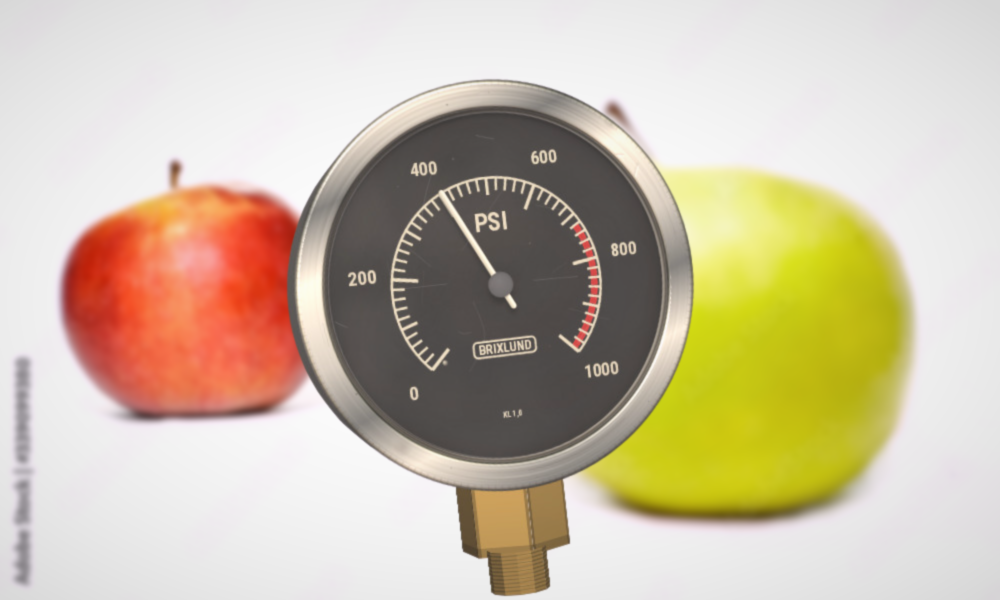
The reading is {"value": 400, "unit": "psi"}
